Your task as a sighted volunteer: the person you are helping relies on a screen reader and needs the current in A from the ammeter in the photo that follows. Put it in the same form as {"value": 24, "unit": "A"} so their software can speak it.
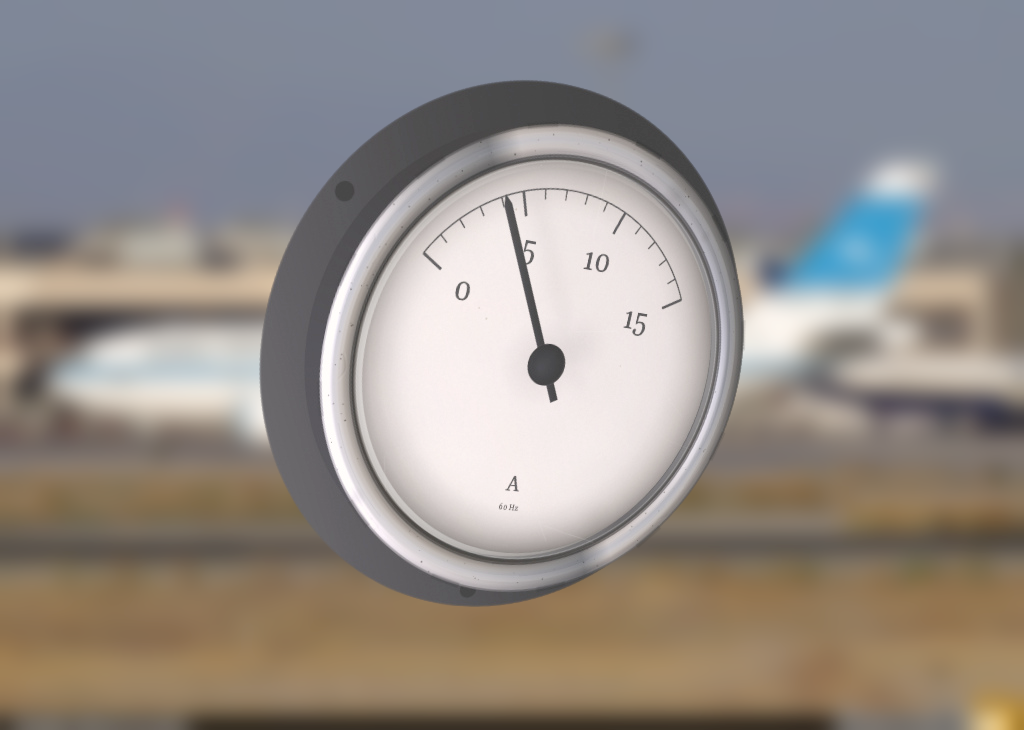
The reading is {"value": 4, "unit": "A"}
